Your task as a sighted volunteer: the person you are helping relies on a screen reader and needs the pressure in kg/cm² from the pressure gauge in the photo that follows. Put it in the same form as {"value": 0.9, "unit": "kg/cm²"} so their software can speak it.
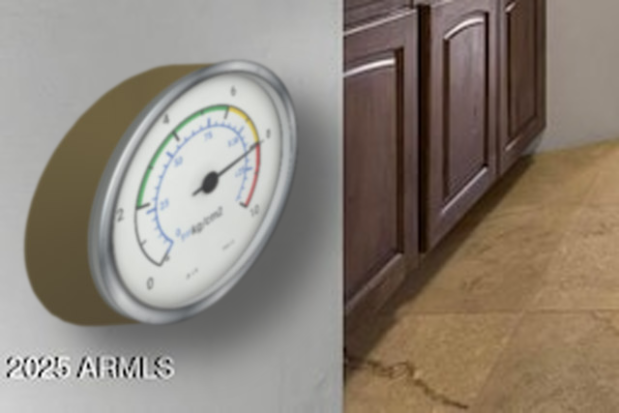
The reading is {"value": 8, "unit": "kg/cm²"}
